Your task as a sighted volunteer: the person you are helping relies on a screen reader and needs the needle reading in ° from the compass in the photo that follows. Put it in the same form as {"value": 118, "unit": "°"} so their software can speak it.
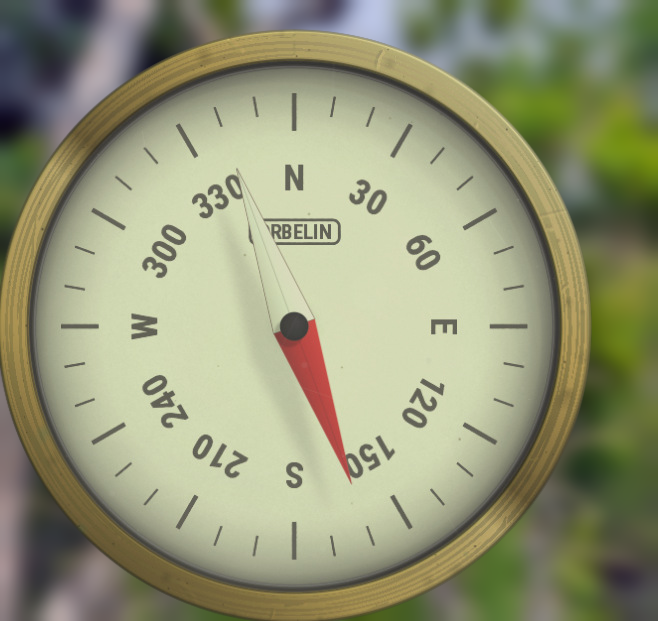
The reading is {"value": 160, "unit": "°"}
